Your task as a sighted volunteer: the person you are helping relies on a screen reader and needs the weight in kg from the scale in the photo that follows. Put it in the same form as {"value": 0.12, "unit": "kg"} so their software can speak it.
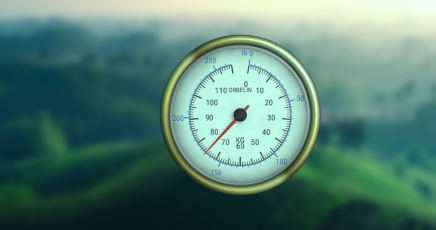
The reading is {"value": 75, "unit": "kg"}
